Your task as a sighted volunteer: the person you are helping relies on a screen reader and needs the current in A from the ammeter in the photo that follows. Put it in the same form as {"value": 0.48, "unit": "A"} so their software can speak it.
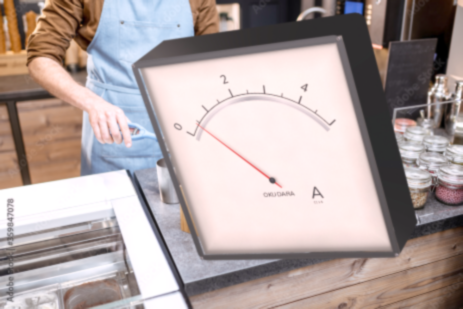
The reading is {"value": 0.5, "unit": "A"}
